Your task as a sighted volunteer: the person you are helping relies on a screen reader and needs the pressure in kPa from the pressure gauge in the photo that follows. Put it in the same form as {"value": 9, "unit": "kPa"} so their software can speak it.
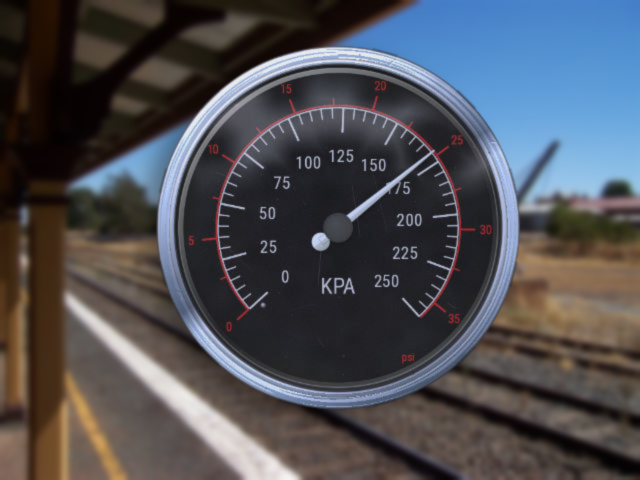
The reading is {"value": 170, "unit": "kPa"}
